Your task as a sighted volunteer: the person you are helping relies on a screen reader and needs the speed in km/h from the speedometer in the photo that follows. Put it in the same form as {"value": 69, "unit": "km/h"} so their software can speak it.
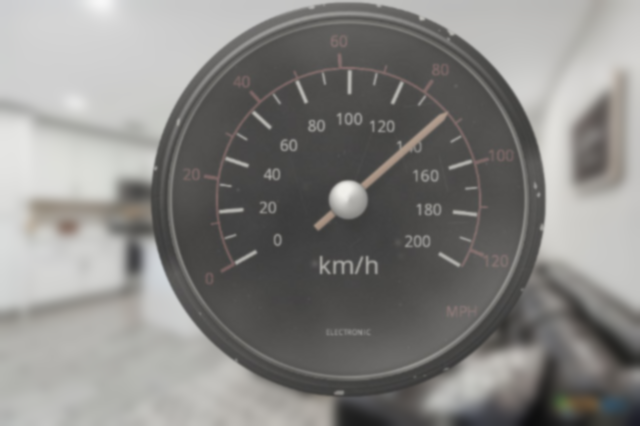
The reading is {"value": 140, "unit": "km/h"}
